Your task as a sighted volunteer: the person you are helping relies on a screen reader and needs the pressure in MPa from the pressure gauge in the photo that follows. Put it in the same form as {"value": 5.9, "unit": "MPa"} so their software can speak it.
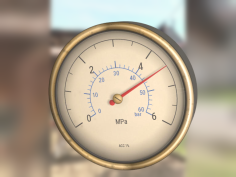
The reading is {"value": 4.5, "unit": "MPa"}
